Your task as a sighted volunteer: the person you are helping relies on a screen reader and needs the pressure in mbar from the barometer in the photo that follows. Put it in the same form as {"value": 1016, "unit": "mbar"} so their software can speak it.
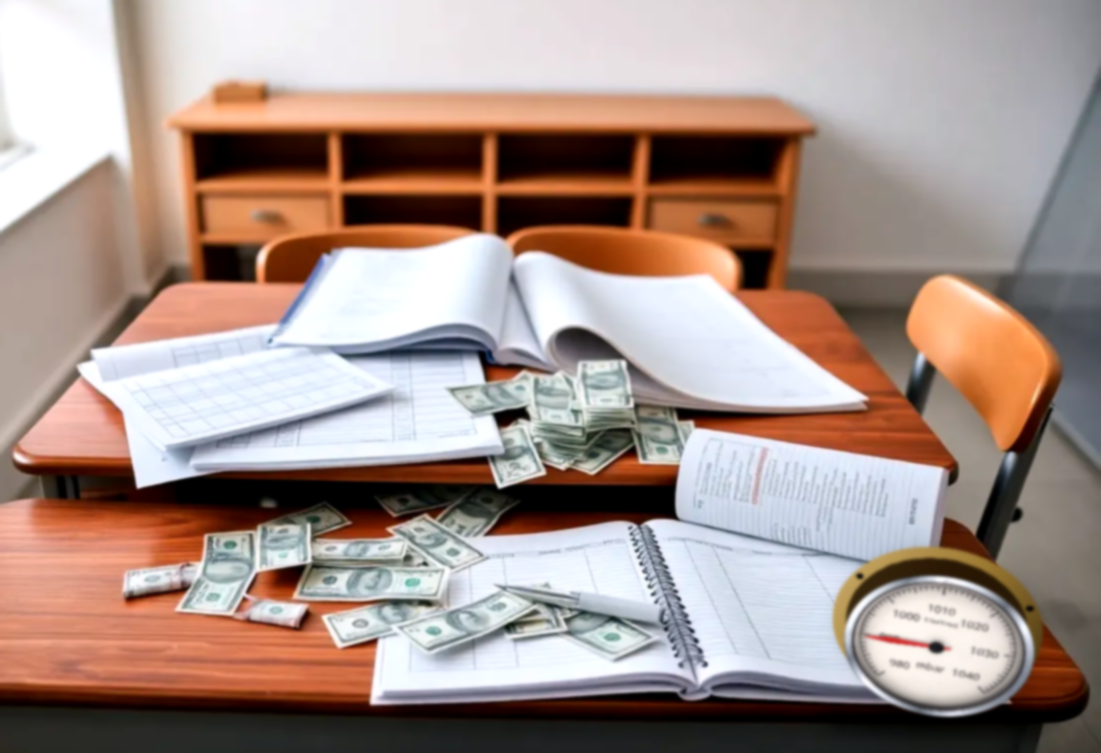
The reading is {"value": 990, "unit": "mbar"}
